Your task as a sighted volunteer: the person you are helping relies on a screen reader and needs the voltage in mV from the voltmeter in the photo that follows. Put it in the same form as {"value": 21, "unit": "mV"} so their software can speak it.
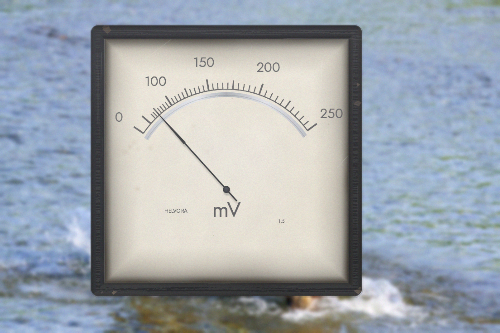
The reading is {"value": 75, "unit": "mV"}
